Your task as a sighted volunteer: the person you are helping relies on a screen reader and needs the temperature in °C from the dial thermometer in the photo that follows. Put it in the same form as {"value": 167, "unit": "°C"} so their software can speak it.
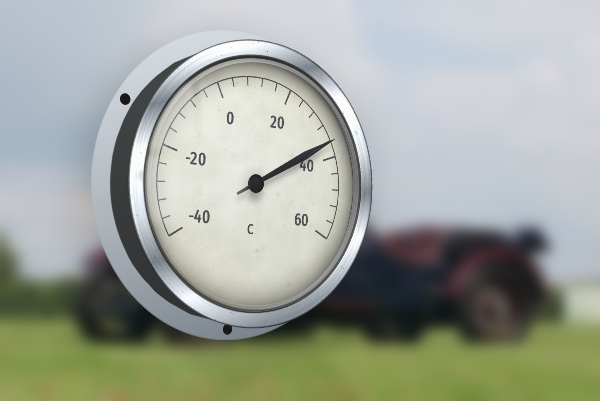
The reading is {"value": 36, "unit": "°C"}
